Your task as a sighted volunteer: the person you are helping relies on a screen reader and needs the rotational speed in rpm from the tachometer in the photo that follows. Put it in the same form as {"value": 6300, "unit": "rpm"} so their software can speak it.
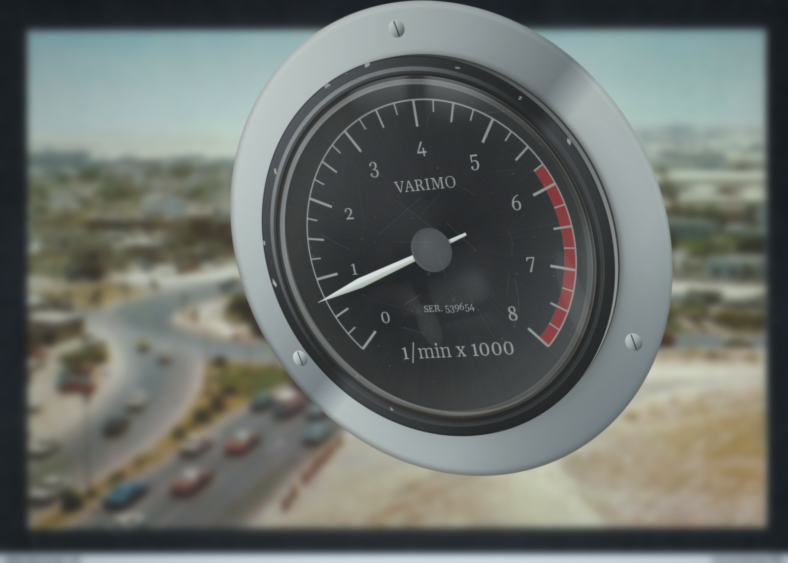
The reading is {"value": 750, "unit": "rpm"}
